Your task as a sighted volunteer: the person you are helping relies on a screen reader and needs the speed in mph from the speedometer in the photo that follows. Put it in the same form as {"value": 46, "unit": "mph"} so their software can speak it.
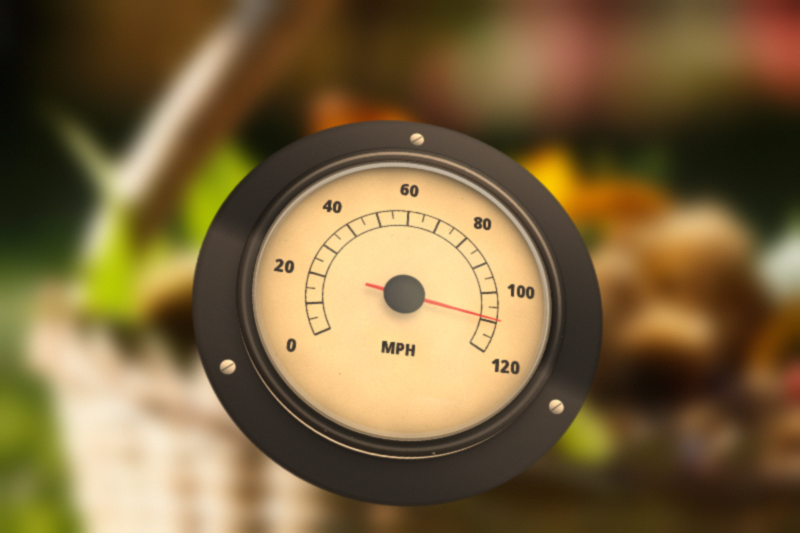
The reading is {"value": 110, "unit": "mph"}
